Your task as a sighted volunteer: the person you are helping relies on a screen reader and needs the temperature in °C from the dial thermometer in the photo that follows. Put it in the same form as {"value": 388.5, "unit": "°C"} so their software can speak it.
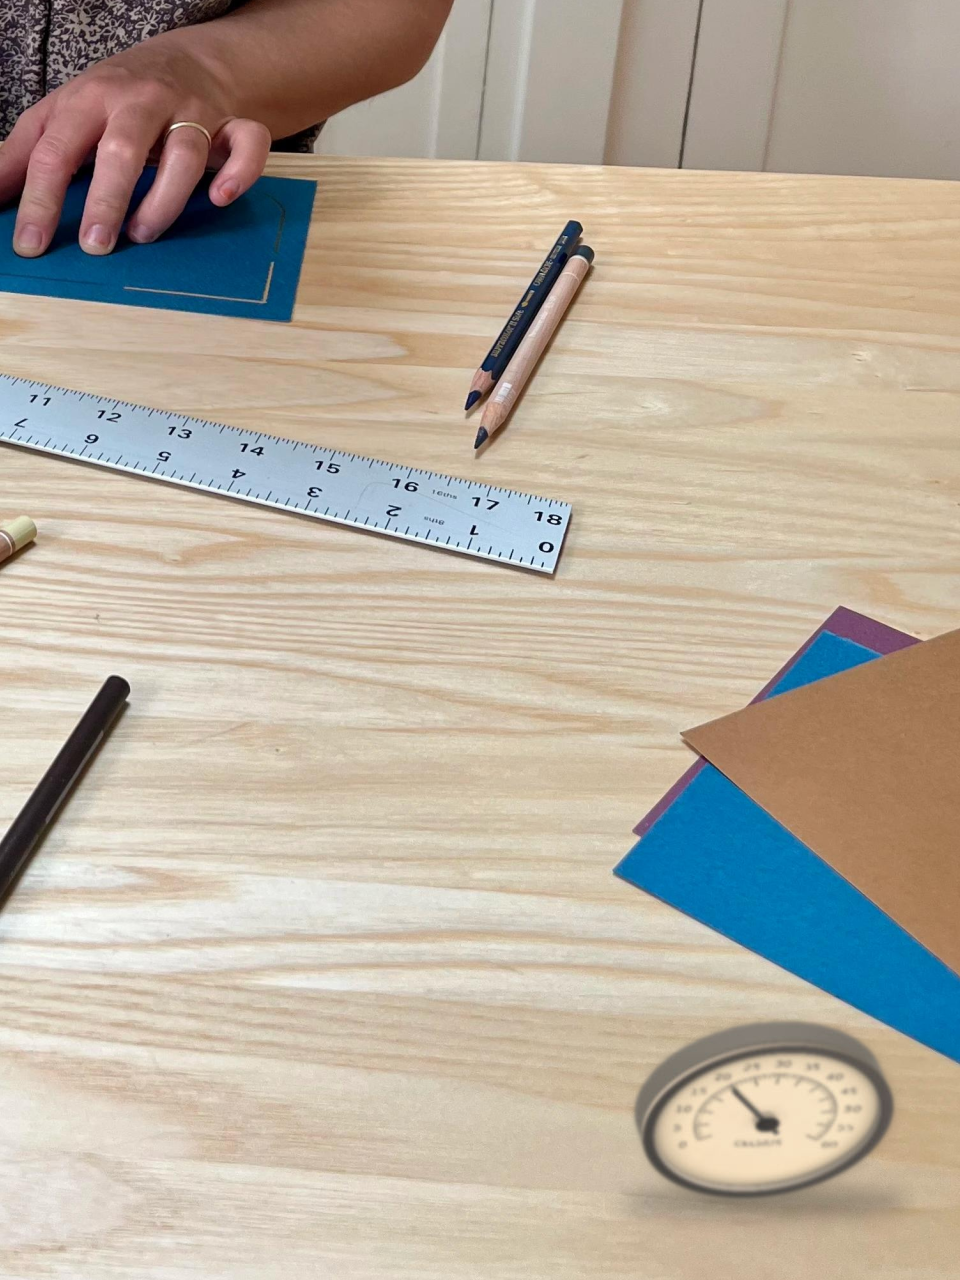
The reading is {"value": 20, "unit": "°C"}
